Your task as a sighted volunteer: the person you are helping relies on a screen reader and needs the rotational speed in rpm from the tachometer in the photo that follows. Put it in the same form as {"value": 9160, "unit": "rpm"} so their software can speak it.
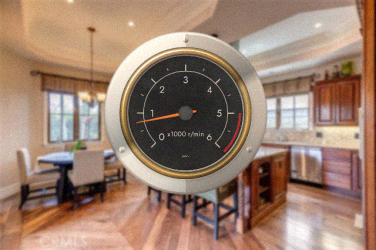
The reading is {"value": 750, "unit": "rpm"}
